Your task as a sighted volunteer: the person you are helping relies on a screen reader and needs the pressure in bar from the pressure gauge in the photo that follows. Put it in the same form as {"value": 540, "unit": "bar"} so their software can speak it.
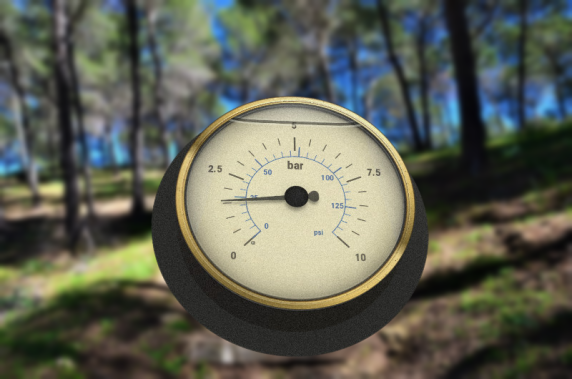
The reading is {"value": 1.5, "unit": "bar"}
